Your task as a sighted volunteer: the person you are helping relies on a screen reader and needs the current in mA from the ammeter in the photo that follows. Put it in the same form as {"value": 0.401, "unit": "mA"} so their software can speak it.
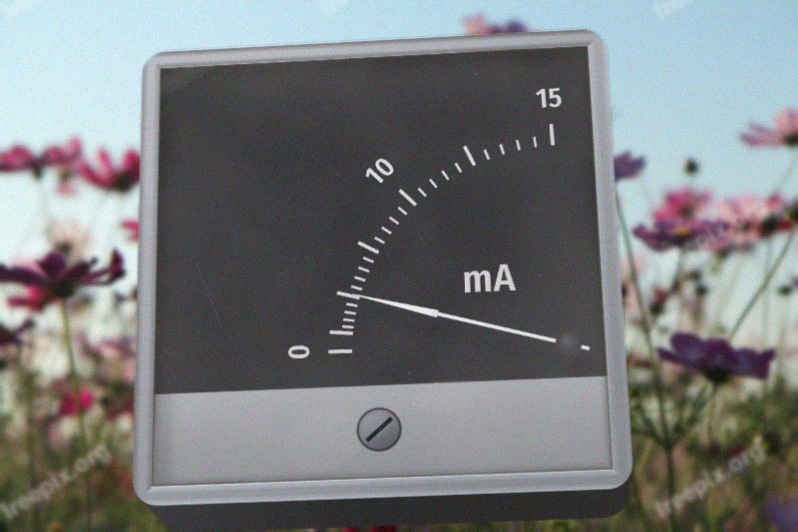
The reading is {"value": 5, "unit": "mA"}
